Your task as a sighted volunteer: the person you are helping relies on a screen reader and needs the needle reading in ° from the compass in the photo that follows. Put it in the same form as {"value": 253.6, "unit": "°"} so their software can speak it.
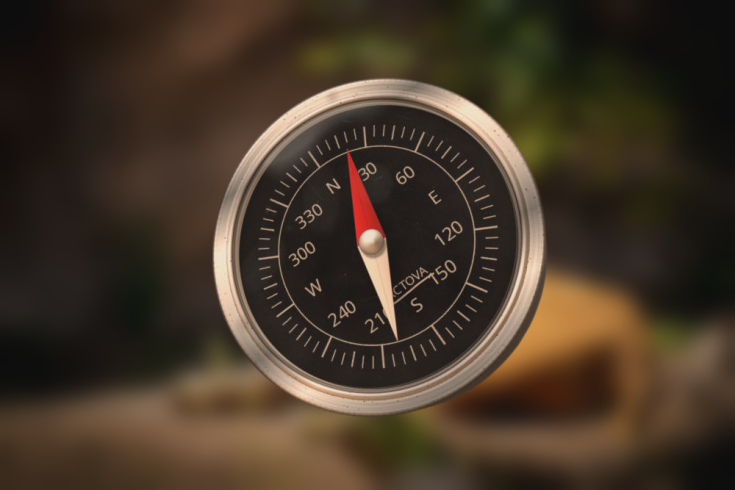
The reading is {"value": 20, "unit": "°"}
